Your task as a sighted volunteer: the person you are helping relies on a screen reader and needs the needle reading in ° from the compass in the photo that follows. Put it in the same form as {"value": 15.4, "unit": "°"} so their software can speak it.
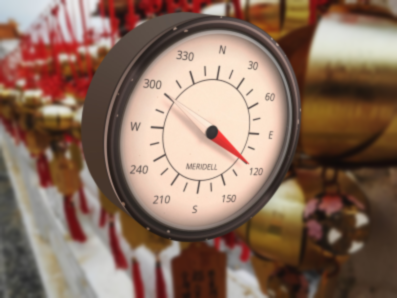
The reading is {"value": 120, "unit": "°"}
